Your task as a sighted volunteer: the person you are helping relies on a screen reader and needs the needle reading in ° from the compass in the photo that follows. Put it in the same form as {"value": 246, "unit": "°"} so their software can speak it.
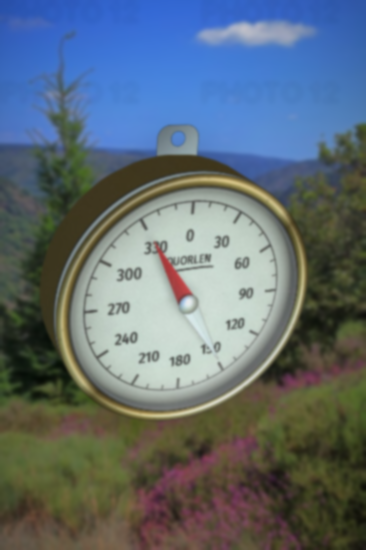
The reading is {"value": 330, "unit": "°"}
